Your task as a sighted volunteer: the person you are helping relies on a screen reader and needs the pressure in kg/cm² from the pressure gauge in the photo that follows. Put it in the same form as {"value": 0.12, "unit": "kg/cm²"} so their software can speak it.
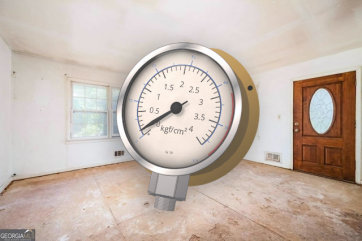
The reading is {"value": 0.1, "unit": "kg/cm²"}
